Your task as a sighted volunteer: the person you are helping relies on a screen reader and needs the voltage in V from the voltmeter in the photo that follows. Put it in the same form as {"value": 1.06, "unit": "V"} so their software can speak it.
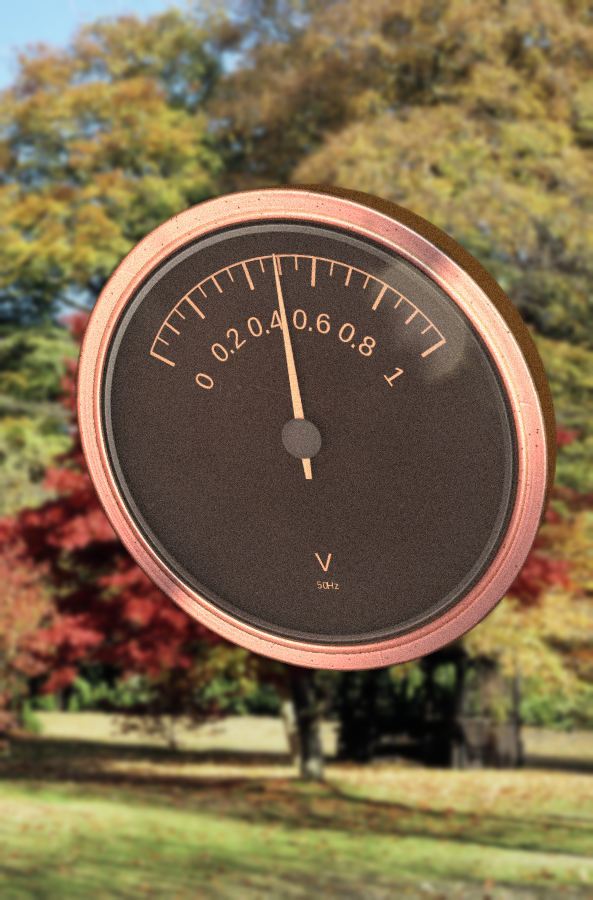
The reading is {"value": 0.5, "unit": "V"}
